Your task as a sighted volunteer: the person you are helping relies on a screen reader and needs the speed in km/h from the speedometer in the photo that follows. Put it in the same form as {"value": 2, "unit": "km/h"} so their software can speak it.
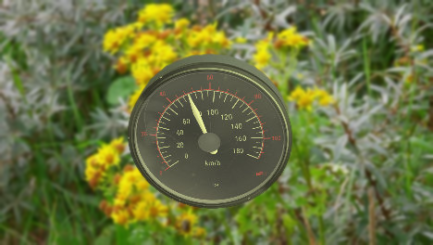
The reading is {"value": 80, "unit": "km/h"}
